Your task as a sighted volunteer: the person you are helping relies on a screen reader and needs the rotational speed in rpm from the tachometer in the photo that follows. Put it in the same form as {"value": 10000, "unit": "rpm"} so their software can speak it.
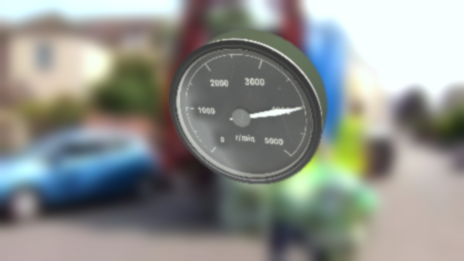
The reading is {"value": 4000, "unit": "rpm"}
